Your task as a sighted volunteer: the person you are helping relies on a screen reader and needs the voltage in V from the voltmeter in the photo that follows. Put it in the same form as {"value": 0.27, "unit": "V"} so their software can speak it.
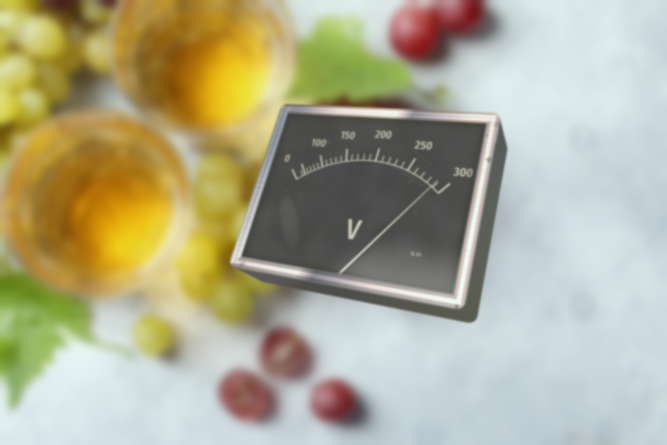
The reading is {"value": 290, "unit": "V"}
